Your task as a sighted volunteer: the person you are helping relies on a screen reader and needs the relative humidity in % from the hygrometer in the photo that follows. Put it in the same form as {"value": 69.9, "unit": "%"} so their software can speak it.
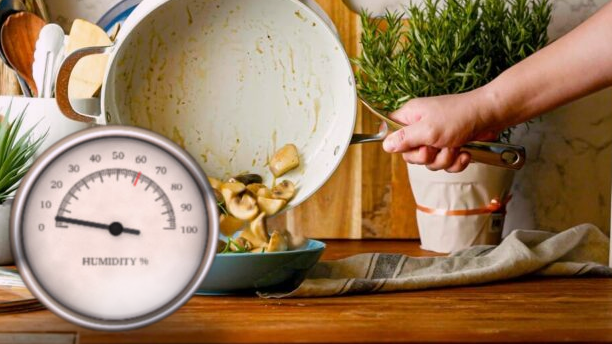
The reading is {"value": 5, "unit": "%"}
